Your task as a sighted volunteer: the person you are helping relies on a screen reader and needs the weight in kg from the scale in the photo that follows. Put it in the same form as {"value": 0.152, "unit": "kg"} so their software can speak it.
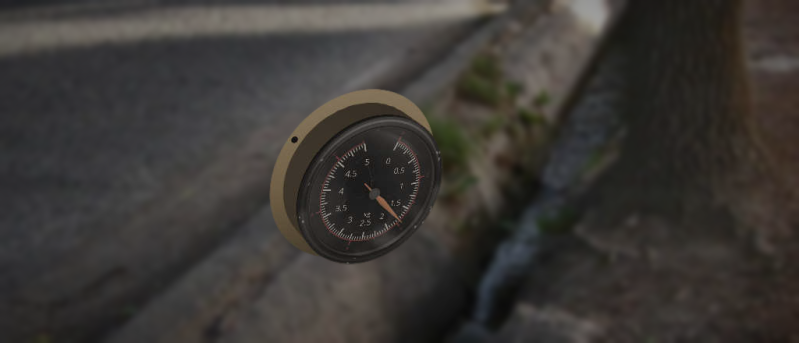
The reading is {"value": 1.75, "unit": "kg"}
